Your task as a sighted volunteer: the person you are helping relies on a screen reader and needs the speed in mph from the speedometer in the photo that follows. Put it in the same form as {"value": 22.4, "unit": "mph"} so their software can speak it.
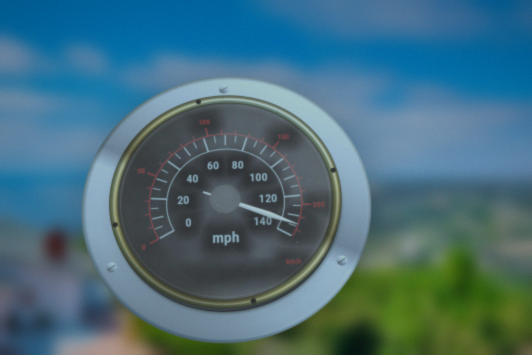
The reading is {"value": 135, "unit": "mph"}
